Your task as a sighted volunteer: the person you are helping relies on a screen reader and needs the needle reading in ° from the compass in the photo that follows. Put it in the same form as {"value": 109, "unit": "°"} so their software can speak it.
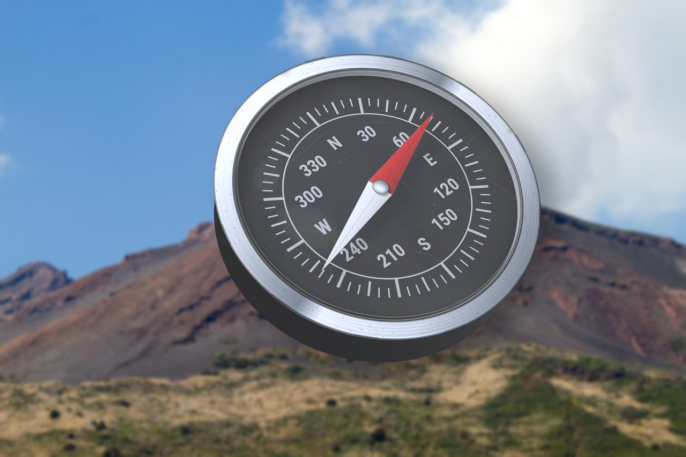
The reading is {"value": 70, "unit": "°"}
